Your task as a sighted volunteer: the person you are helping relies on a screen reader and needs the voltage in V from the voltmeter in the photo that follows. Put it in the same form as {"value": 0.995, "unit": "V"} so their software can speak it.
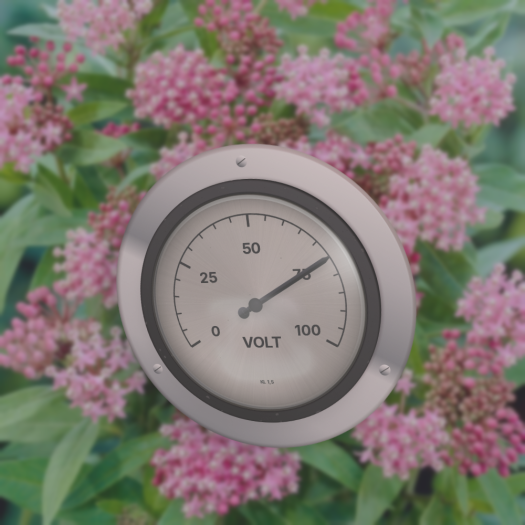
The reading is {"value": 75, "unit": "V"}
